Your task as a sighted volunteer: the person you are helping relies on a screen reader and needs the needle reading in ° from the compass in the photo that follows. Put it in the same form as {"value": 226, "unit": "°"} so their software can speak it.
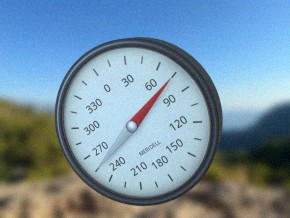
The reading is {"value": 75, "unit": "°"}
